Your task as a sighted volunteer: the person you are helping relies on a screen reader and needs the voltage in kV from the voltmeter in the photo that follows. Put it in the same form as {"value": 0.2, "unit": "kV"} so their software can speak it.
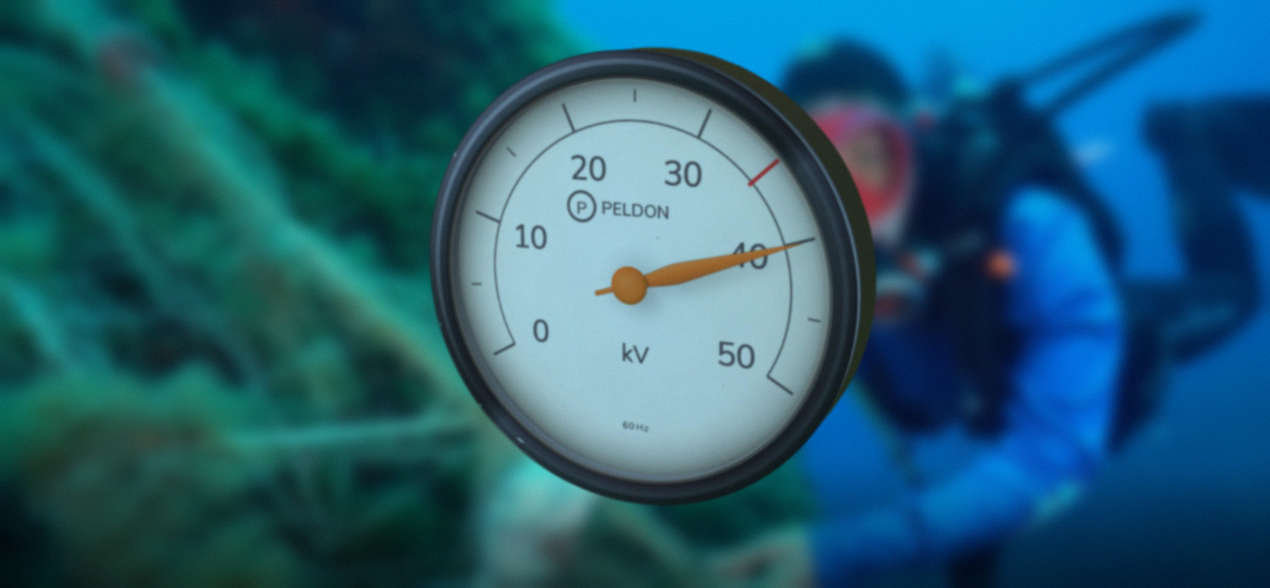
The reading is {"value": 40, "unit": "kV"}
